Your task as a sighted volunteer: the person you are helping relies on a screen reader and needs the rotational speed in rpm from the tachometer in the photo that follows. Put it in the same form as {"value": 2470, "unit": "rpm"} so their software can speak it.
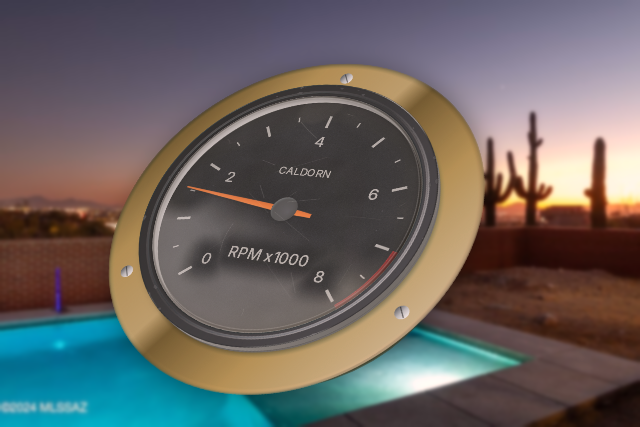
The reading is {"value": 1500, "unit": "rpm"}
